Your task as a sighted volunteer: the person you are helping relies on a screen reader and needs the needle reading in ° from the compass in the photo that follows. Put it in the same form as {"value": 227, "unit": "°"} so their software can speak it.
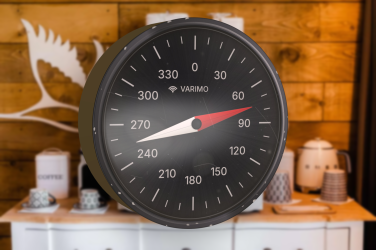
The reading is {"value": 75, "unit": "°"}
